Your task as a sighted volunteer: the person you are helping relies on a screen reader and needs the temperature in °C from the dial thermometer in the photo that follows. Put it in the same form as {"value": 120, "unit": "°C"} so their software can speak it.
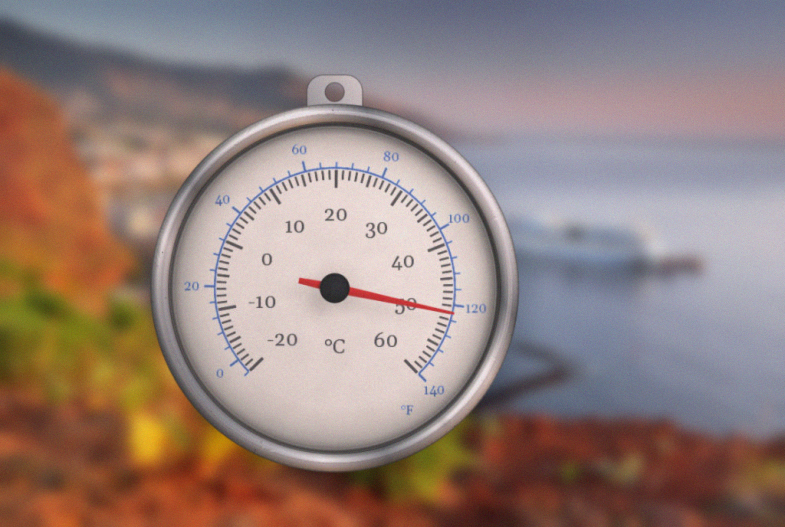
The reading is {"value": 50, "unit": "°C"}
